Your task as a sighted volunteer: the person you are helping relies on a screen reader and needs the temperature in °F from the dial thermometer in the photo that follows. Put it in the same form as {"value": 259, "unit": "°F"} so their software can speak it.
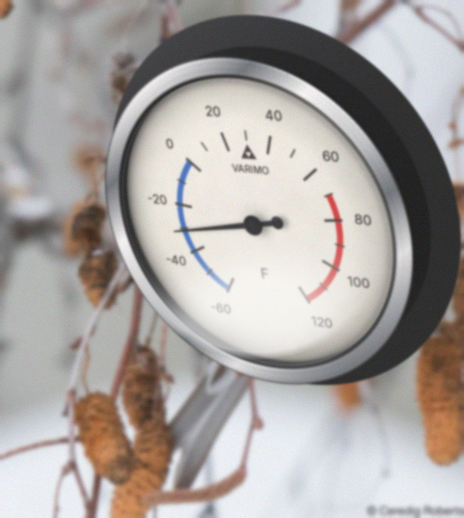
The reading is {"value": -30, "unit": "°F"}
